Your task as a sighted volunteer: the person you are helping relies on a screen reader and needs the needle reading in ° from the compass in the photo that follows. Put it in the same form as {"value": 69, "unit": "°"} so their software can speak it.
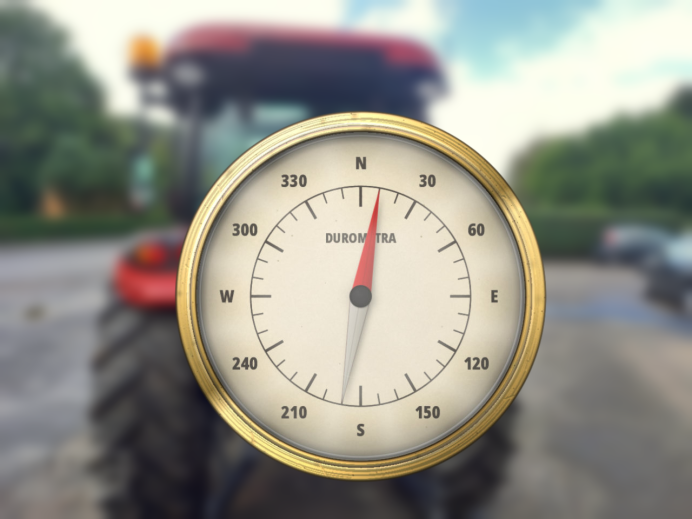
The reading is {"value": 10, "unit": "°"}
